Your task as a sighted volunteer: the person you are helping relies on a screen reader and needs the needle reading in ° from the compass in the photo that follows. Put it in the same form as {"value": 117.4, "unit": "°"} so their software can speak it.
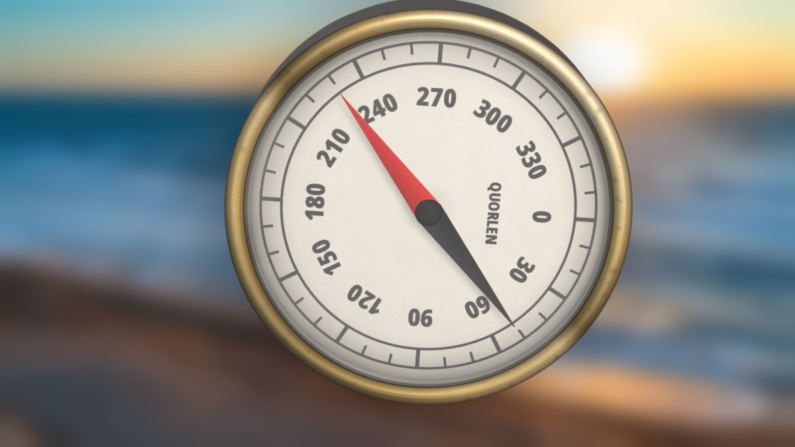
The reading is {"value": 230, "unit": "°"}
